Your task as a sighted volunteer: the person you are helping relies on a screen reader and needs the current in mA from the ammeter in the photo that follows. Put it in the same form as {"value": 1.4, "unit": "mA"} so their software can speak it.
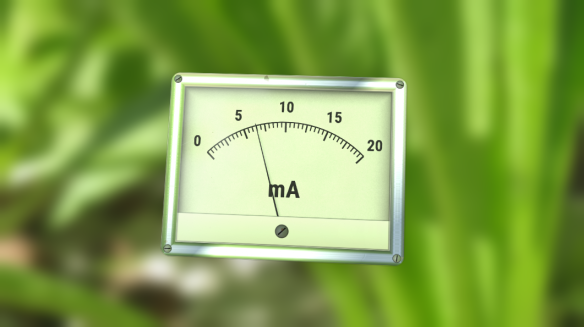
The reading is {"value": 6.5, "unit": "mA"}
